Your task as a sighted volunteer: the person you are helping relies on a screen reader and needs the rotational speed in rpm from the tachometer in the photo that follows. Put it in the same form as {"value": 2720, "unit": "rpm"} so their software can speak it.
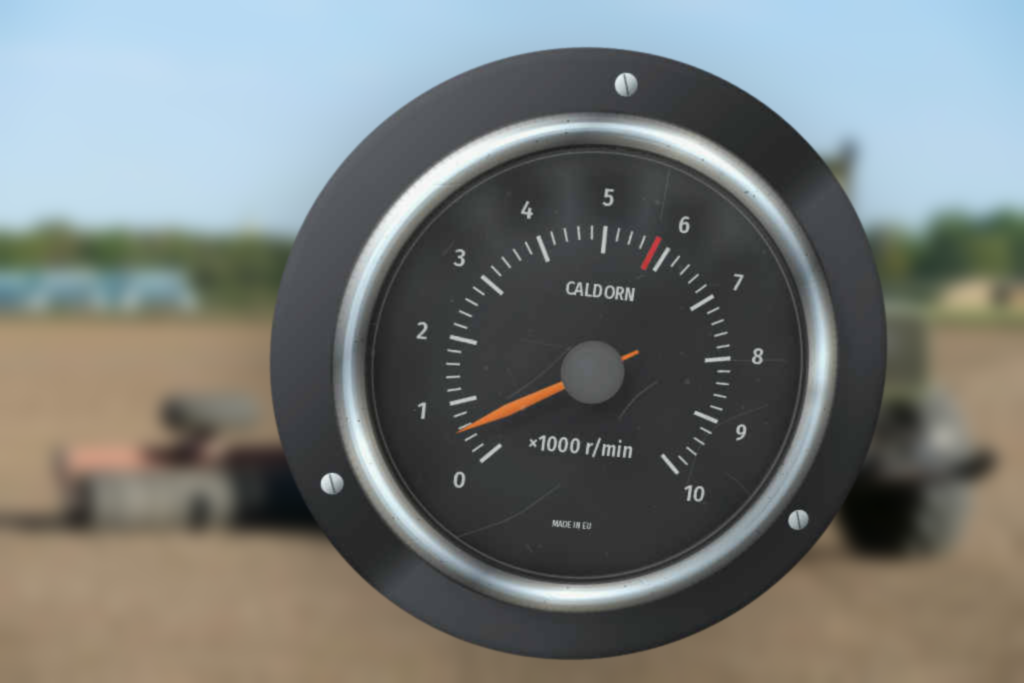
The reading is {"value": 600, "unit": "rpm"}
